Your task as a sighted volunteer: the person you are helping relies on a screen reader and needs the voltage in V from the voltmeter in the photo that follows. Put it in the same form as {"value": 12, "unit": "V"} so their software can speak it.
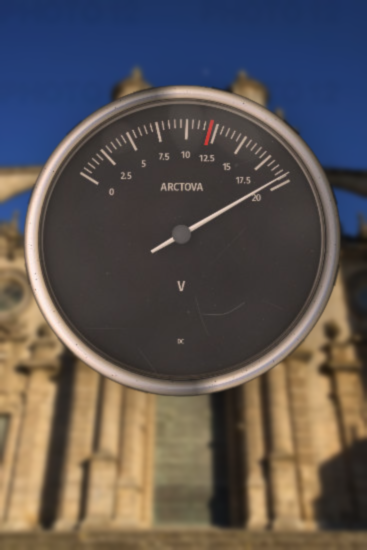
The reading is {"value": 19.5, "unit": "V"}
